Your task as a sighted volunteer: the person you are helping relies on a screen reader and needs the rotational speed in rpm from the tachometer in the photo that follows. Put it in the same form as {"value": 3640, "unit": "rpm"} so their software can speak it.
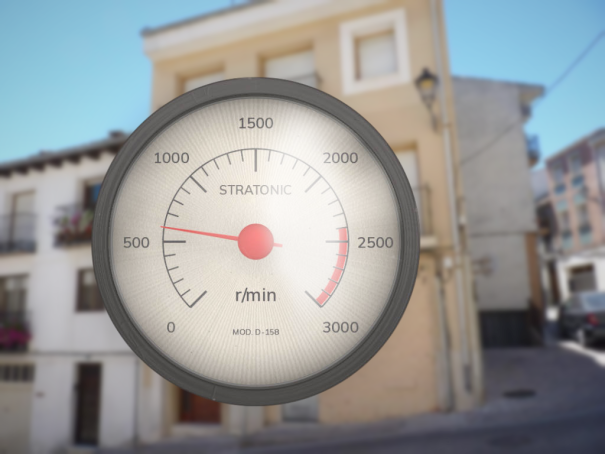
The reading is {"value": 600, "unit": "rpm"}
